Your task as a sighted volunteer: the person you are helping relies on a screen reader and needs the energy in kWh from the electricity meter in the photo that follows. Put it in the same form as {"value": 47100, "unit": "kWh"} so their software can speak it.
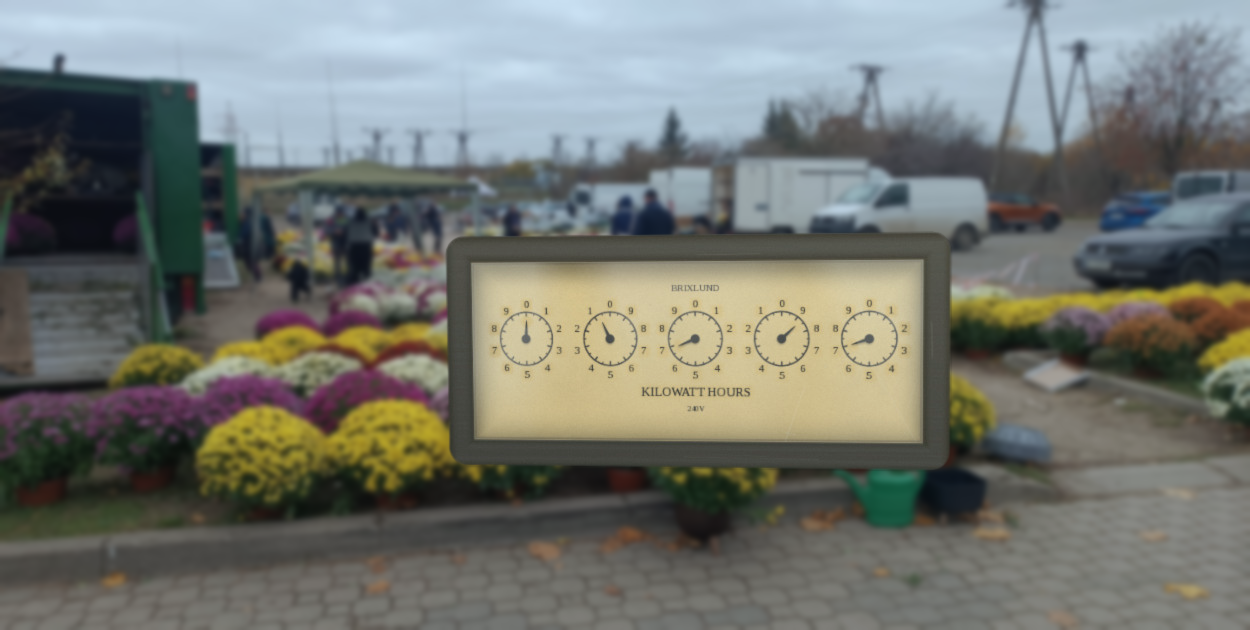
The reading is {"value": 687, "unit": "kWh"}
